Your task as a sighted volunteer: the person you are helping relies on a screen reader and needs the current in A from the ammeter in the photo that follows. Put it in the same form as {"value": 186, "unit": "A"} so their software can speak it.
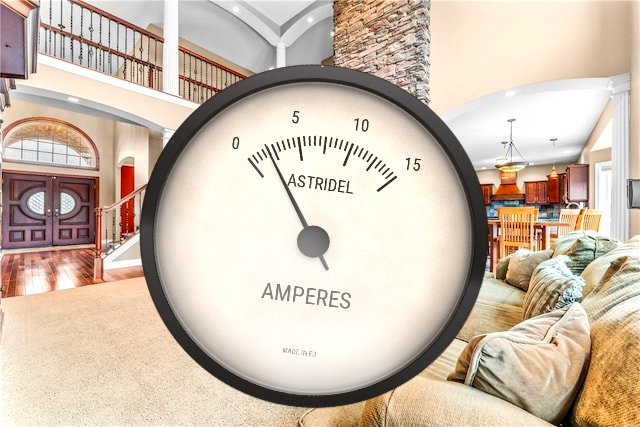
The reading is {"value": 2, "unit": "A"}
